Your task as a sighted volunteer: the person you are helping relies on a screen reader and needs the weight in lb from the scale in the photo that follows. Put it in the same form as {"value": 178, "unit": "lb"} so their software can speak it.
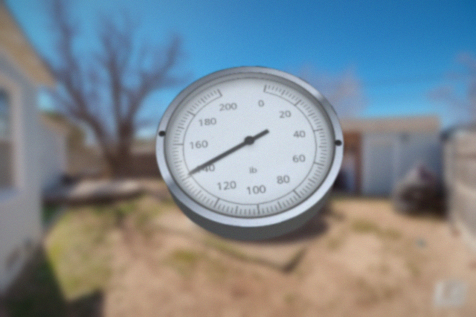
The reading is {"value": 140, "unit": "lb"}
